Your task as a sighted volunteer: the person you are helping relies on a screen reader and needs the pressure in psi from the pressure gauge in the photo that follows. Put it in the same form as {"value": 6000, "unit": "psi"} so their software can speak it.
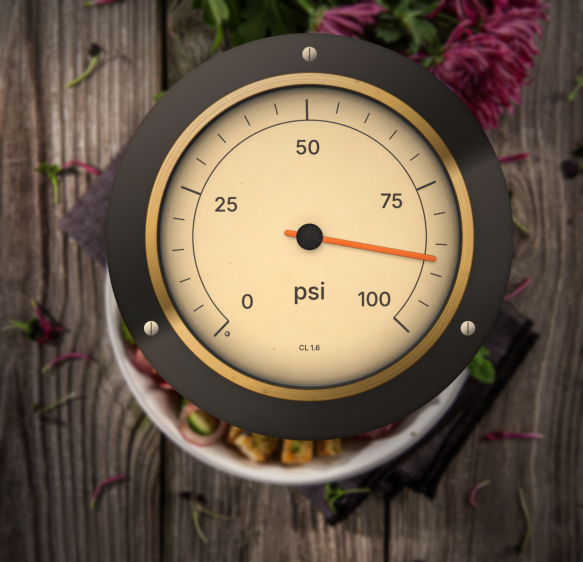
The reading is {"value": 87.5, "unit": "psi"}
